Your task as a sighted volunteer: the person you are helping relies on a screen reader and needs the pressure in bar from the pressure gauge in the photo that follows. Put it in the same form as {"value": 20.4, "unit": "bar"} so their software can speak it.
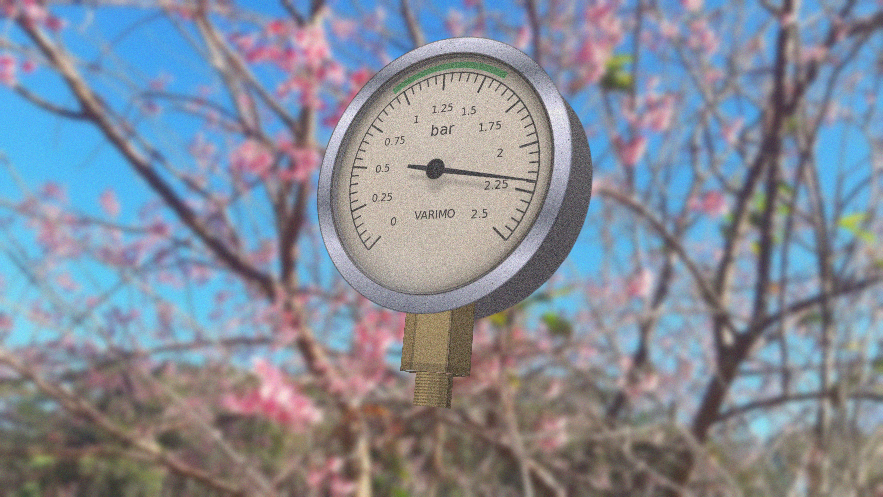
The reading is {"value": 2.2, "unit": "bar"}
